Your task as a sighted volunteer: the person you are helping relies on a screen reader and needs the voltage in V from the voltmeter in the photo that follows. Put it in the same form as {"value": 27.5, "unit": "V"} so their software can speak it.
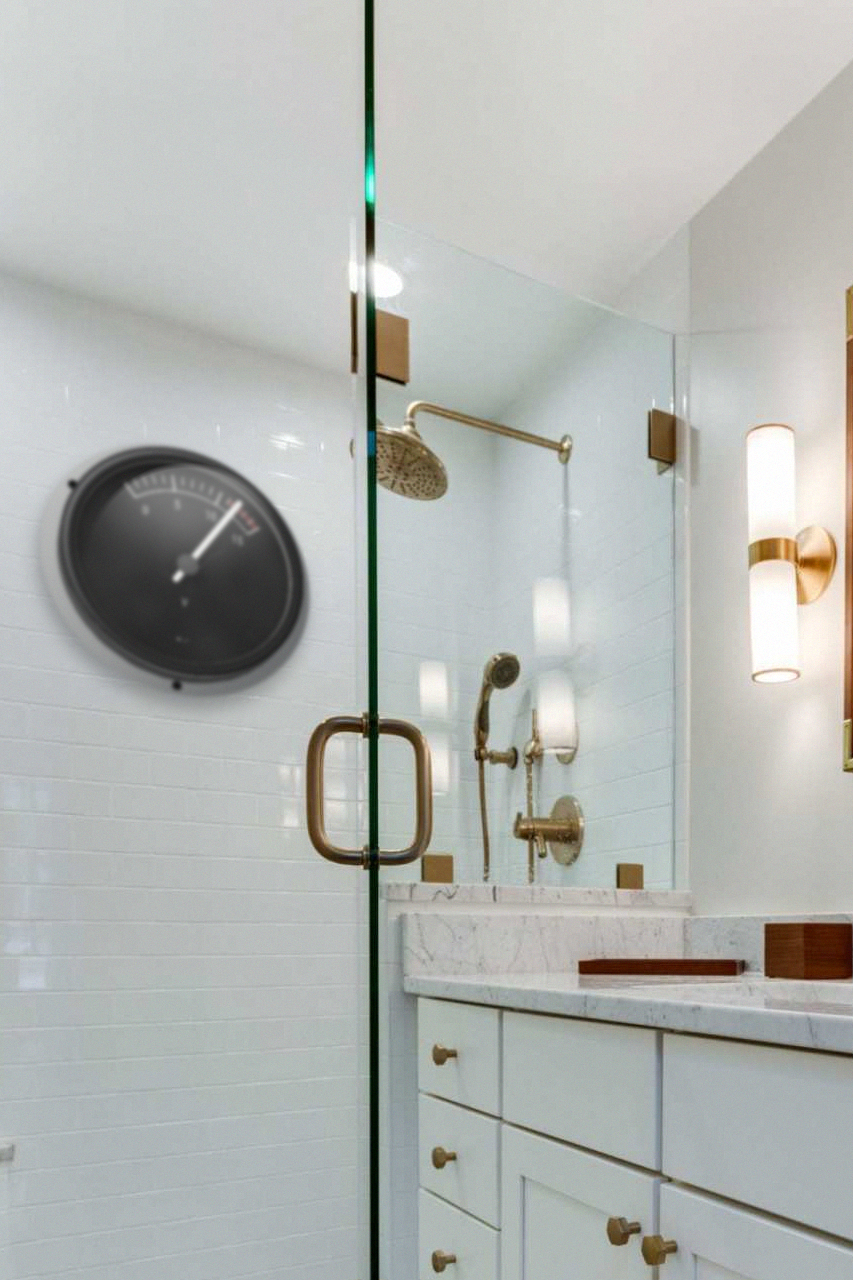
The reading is {"value": 12, "unit": "V"}
